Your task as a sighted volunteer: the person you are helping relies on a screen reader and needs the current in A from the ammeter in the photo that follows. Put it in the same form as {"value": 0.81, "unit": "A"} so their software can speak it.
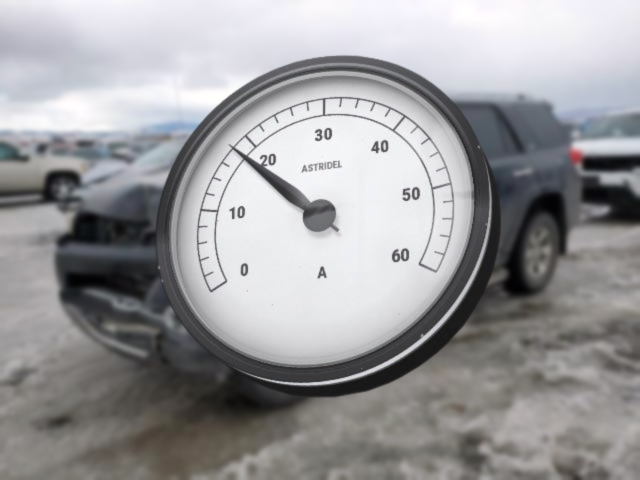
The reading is {"value": 18, "unit": "A"}
